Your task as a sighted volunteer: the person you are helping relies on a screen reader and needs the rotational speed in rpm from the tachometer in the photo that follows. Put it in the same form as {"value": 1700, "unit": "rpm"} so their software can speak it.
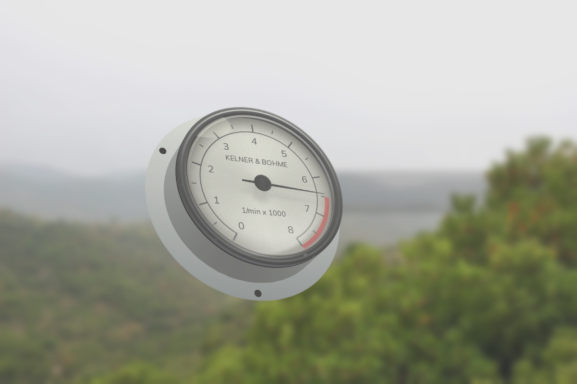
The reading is {"value": 6500, "unit": "rpm"}
